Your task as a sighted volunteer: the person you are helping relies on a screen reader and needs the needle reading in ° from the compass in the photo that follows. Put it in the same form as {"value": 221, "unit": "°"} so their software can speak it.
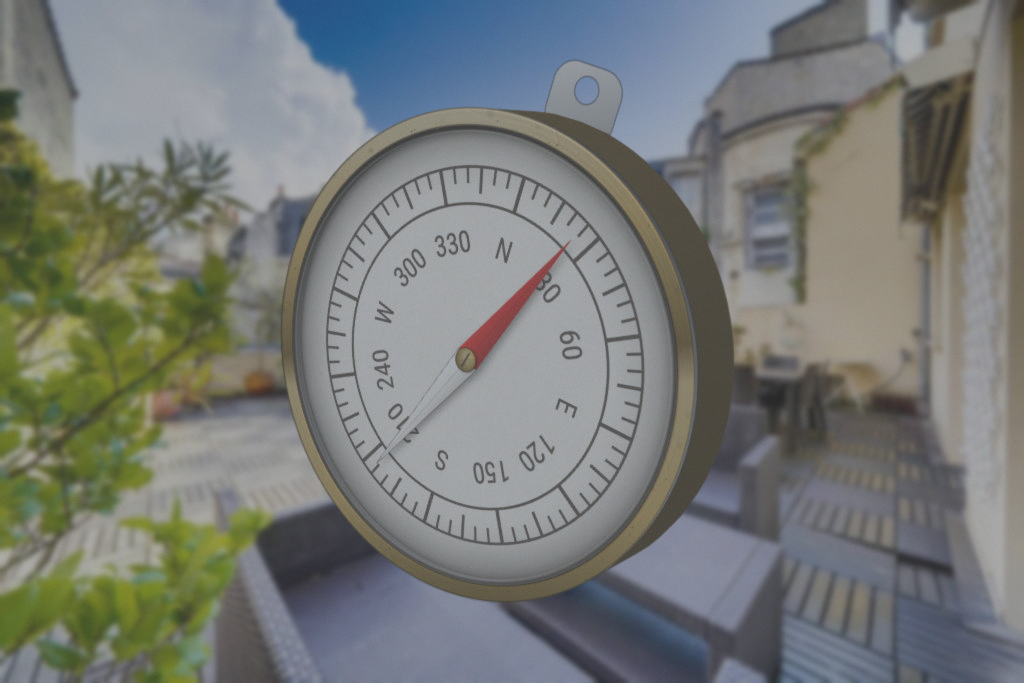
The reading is {"value": 25, "unit": "°"}
